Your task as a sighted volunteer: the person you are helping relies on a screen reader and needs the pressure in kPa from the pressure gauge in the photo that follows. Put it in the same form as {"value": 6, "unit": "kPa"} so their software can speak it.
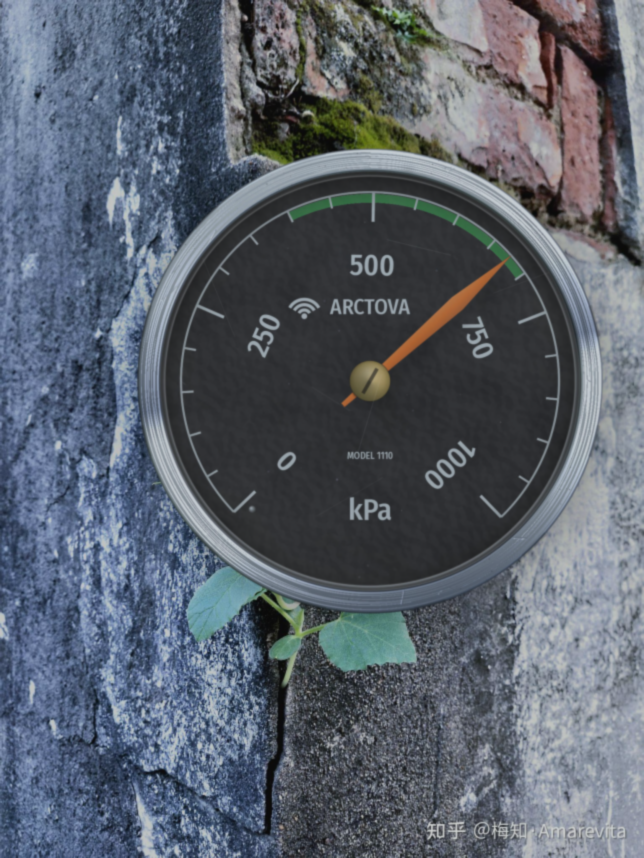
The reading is {"value": 675, "unit": "kPa"}
